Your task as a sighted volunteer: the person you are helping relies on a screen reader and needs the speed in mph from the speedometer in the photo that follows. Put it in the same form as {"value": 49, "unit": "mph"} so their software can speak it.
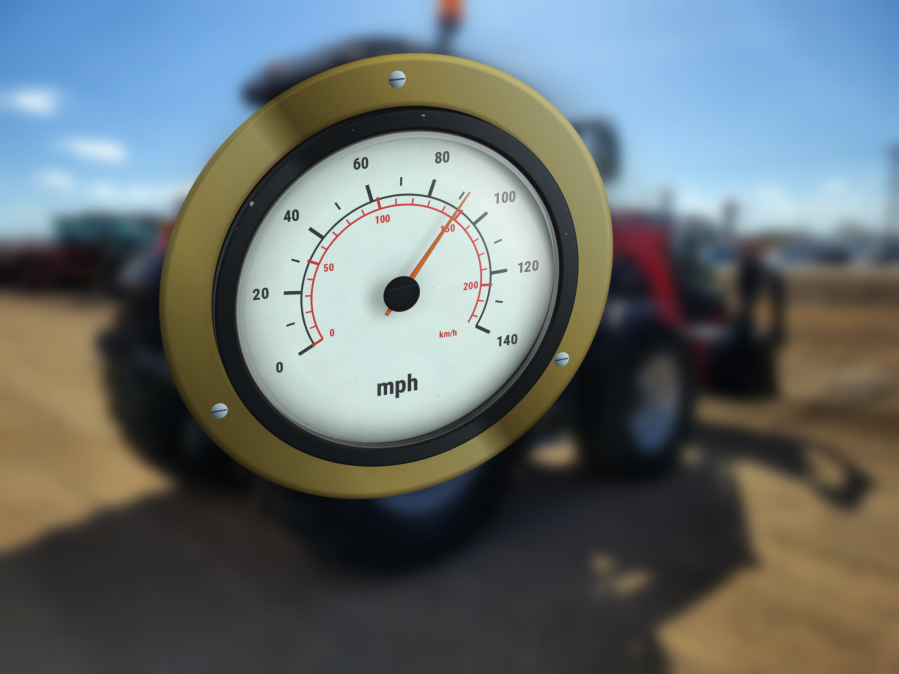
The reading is {"value": 90, "unit": "mph"}
